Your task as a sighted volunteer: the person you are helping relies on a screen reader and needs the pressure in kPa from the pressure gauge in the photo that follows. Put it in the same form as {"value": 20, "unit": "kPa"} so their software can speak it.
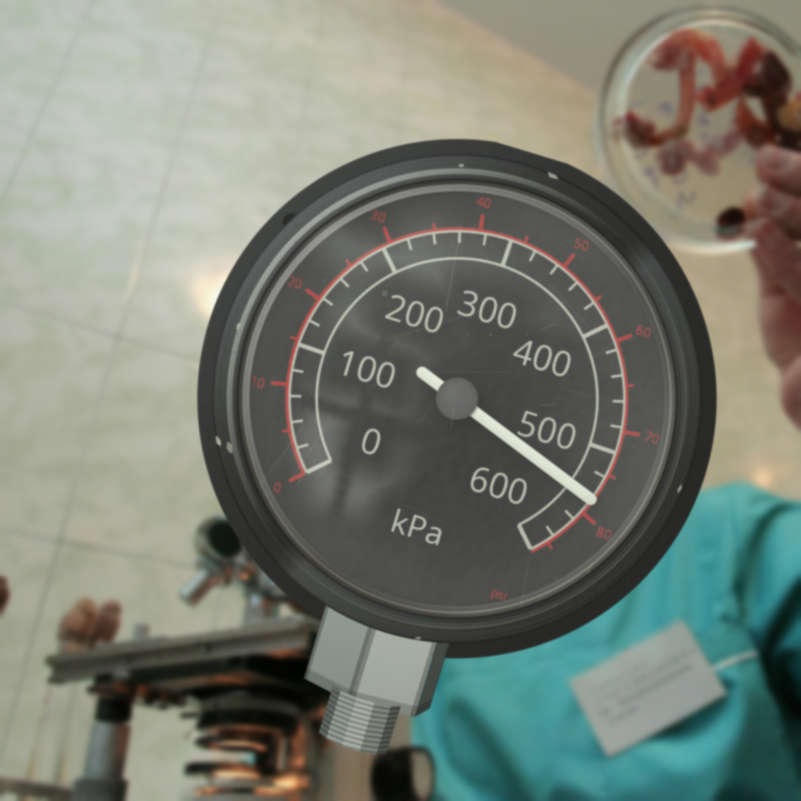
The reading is {"value": 540, "unit": "kPa"}
